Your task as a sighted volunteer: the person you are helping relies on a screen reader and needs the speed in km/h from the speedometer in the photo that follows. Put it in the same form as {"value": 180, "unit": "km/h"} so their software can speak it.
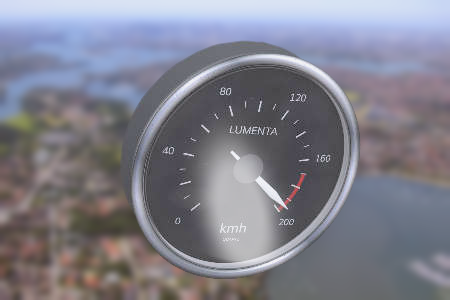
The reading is {"value": 195, "unit": "km/h"}
